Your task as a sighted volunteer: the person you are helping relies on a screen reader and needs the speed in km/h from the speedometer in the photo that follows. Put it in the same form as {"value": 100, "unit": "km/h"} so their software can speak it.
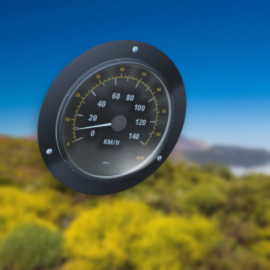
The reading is {"value": 10, "unit": "km/h"}
